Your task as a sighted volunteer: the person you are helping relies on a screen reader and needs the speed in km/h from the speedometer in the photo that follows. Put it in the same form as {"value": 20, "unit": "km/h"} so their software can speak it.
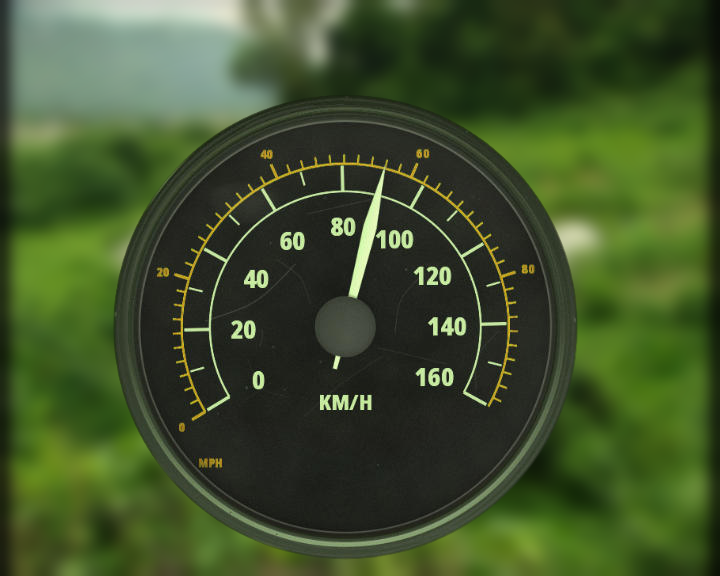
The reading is {"value": 90, "unit": "km/h"}
